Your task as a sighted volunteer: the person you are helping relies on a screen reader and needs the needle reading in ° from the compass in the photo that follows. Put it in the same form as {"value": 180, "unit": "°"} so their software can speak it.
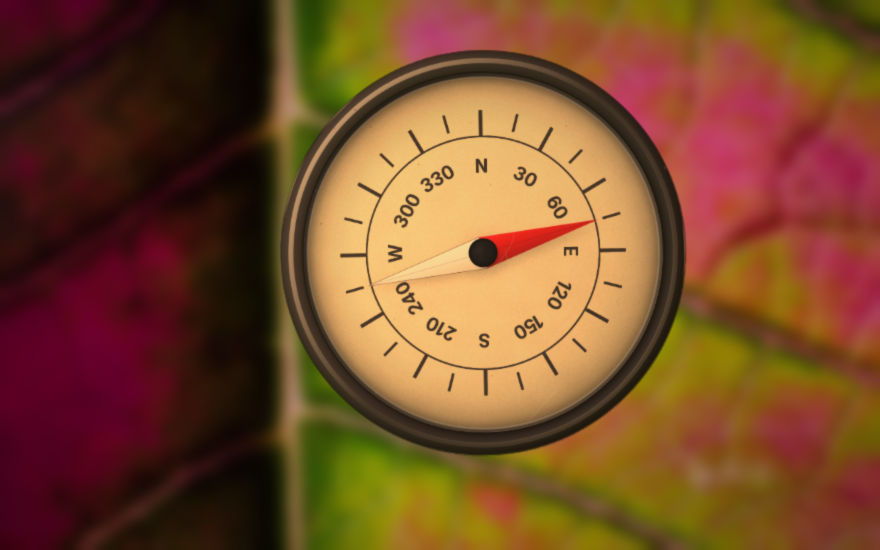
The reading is {"value": 75, "unit": "°"}
